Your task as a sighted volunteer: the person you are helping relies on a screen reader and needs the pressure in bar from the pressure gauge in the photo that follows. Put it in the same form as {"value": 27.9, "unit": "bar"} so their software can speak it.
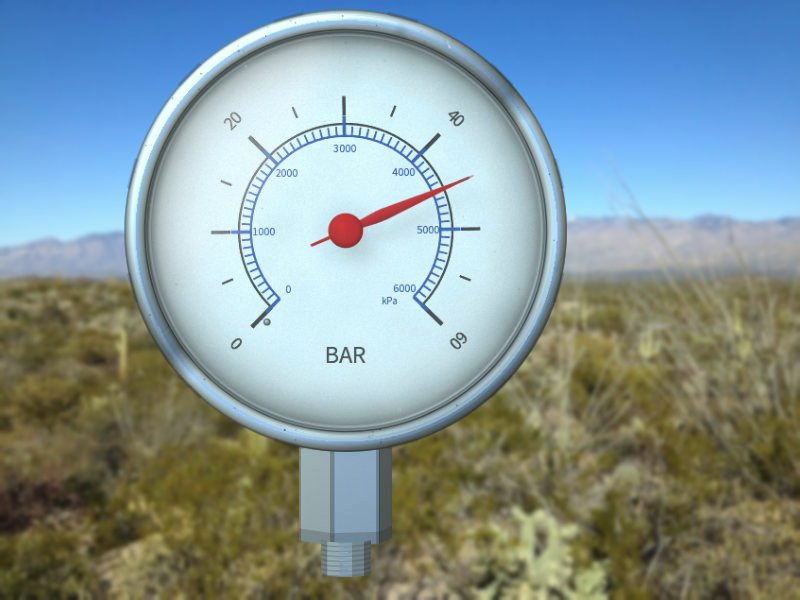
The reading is {"value": 45, "unit": "bar"}
